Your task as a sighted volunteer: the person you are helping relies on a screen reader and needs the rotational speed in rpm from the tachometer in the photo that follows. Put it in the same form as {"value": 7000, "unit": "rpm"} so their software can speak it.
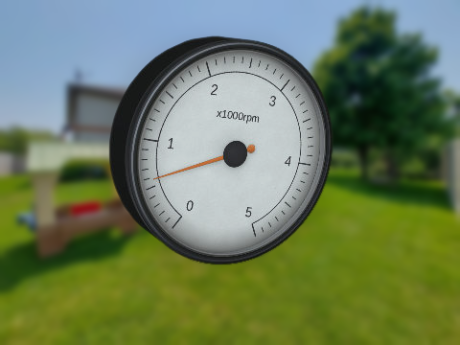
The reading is {"value": 600, "unit": "rpm"}
